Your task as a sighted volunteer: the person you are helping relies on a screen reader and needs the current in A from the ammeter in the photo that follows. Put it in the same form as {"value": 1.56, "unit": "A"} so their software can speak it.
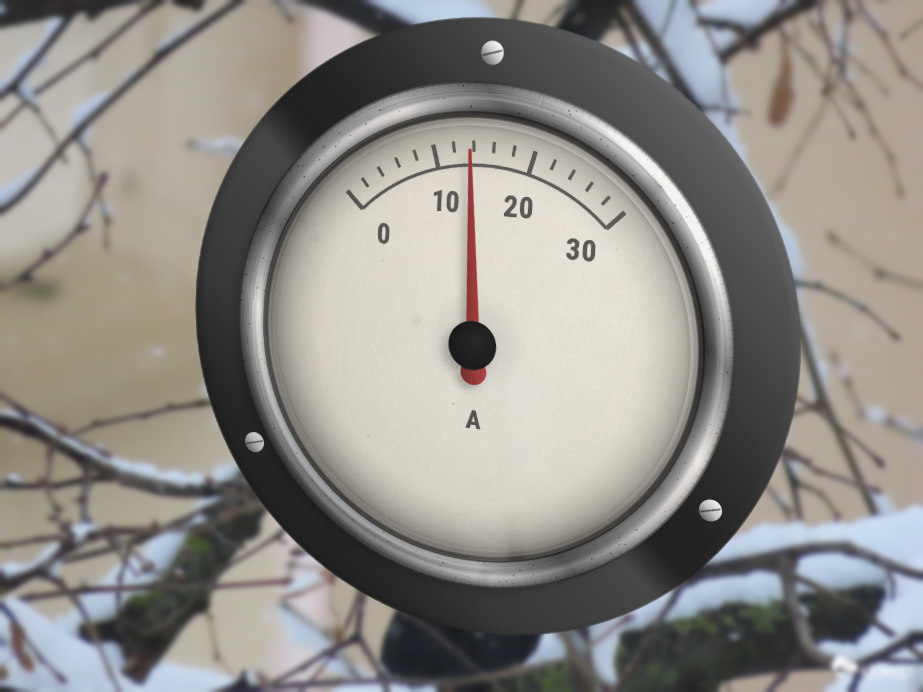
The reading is {"value": 14, "unit": "A"}
